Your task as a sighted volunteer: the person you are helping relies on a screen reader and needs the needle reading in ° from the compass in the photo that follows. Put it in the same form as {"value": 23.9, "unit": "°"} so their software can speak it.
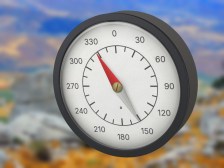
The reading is {"value": 330, "unit": "°"}
